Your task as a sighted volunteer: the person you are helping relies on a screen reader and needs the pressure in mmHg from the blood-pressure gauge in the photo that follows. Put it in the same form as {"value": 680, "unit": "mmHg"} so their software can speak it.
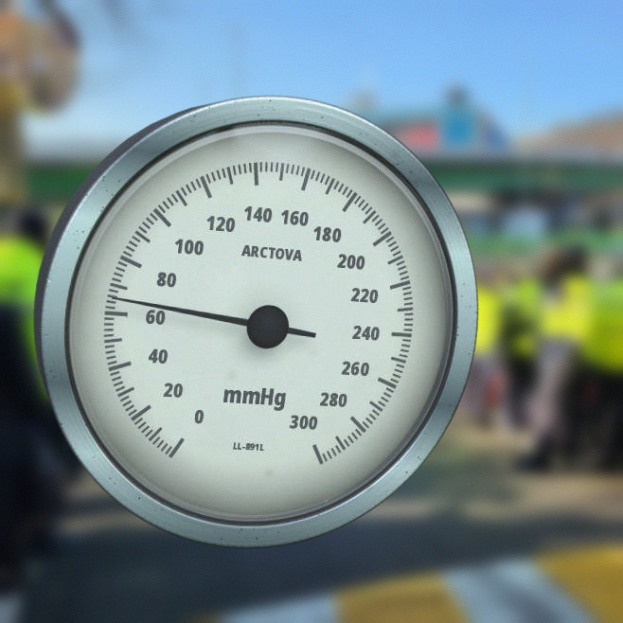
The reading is {"value": 66, "unit": "mmHg"}
